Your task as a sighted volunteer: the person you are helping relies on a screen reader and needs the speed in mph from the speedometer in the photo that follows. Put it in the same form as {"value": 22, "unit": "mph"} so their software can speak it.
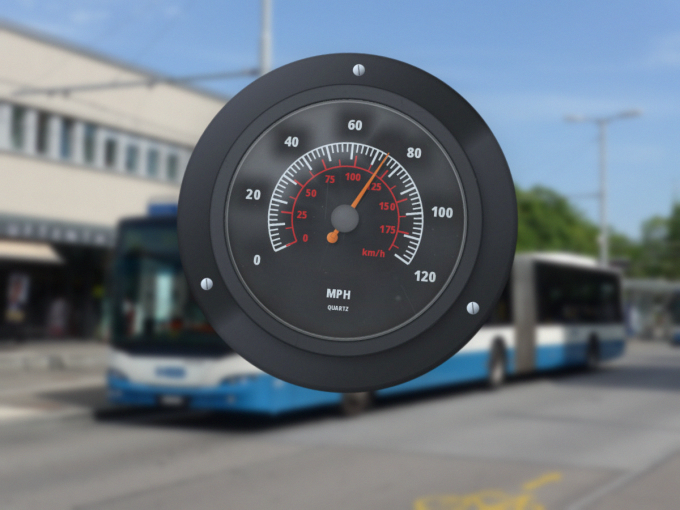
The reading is {"value": 74, "unit": "mph"}
